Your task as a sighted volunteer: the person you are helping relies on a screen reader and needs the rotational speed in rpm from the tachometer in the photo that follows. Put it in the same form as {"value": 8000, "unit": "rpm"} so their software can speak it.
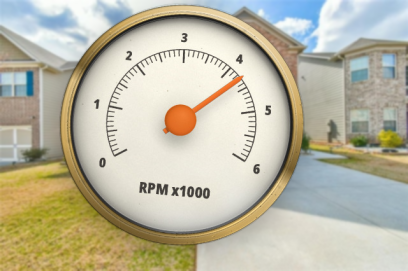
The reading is {"value": 4300, "unit": "rpm"}
